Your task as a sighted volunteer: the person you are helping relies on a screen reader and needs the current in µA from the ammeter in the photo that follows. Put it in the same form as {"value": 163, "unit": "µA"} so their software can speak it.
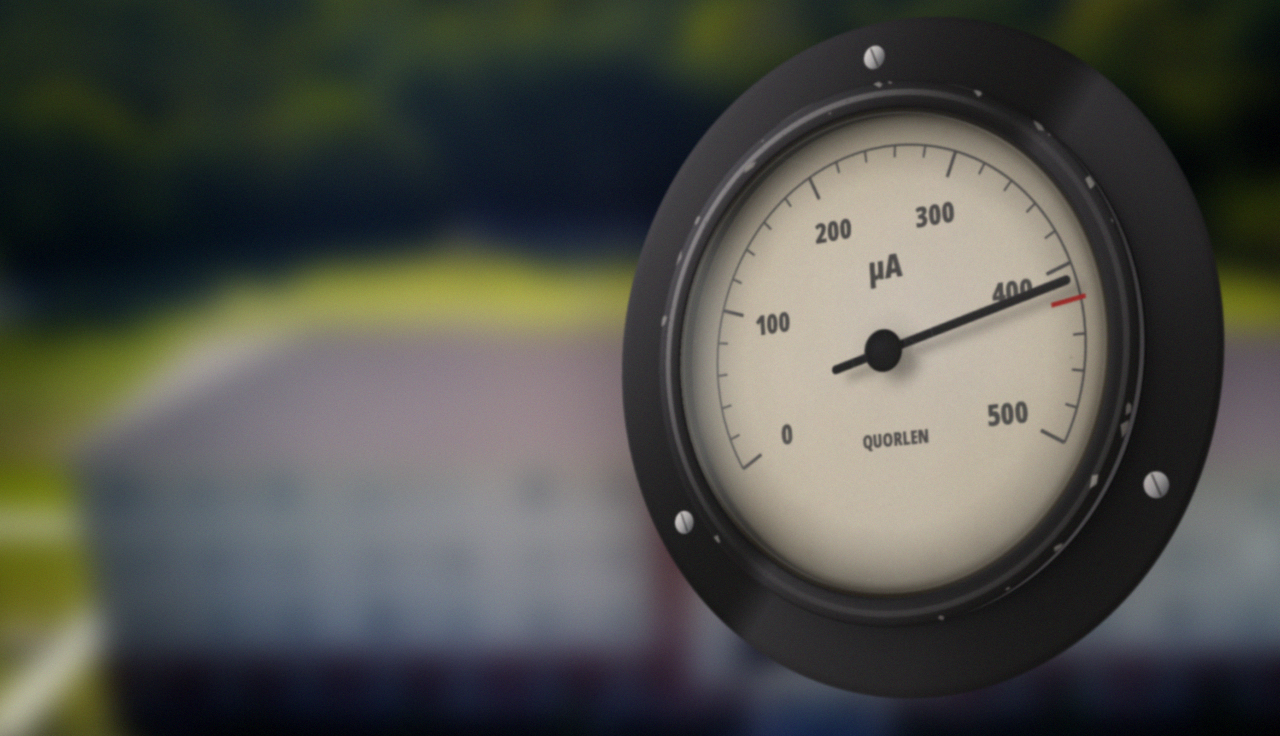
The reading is {"value": 410, "unit": "µA"}
